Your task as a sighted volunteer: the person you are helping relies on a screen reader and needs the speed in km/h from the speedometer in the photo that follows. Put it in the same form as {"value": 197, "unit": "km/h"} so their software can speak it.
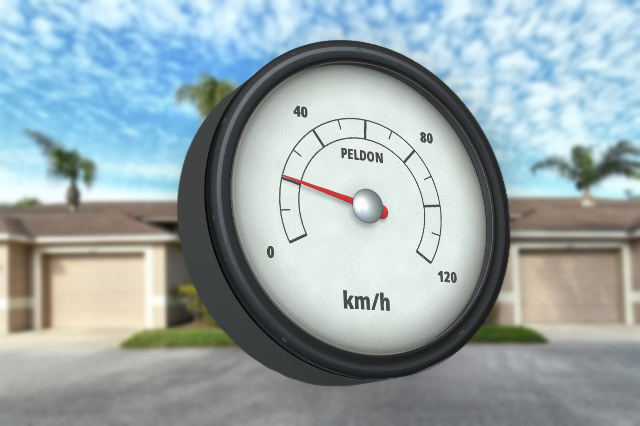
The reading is {"value": 20, "unit": "km/h"}
